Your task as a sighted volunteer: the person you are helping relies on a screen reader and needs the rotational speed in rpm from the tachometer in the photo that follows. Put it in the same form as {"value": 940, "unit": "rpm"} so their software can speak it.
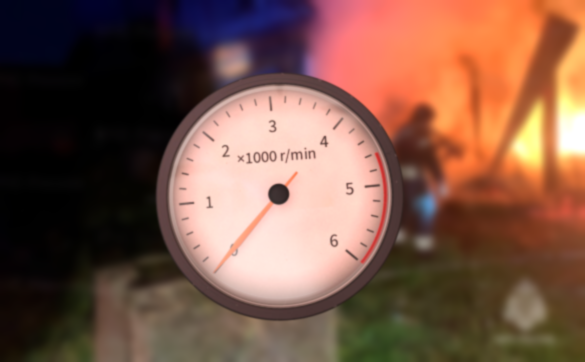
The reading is {"value": 0, "unit": "rpm"}
